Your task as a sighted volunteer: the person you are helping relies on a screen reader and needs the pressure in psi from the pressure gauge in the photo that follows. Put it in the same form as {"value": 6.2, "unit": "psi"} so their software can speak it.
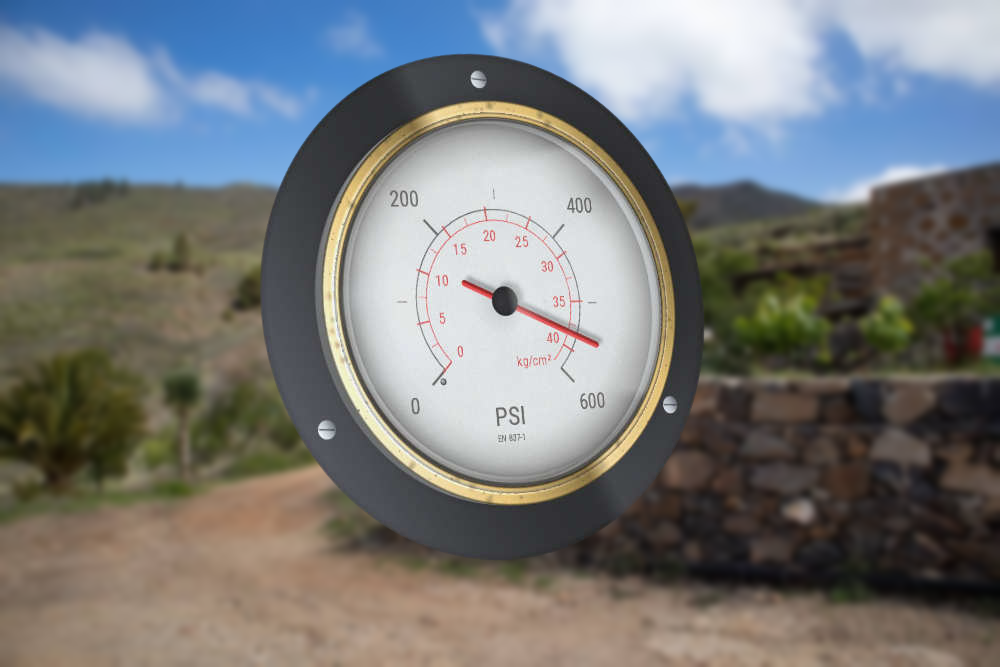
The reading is {"value": 550, "unit": "psi"}
